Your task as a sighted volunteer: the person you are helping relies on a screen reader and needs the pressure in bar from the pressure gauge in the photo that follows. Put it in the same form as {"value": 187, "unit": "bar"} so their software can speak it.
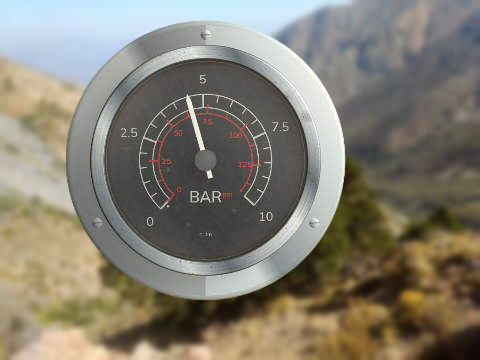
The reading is {"value": 4.5, "unit": "bar"}
